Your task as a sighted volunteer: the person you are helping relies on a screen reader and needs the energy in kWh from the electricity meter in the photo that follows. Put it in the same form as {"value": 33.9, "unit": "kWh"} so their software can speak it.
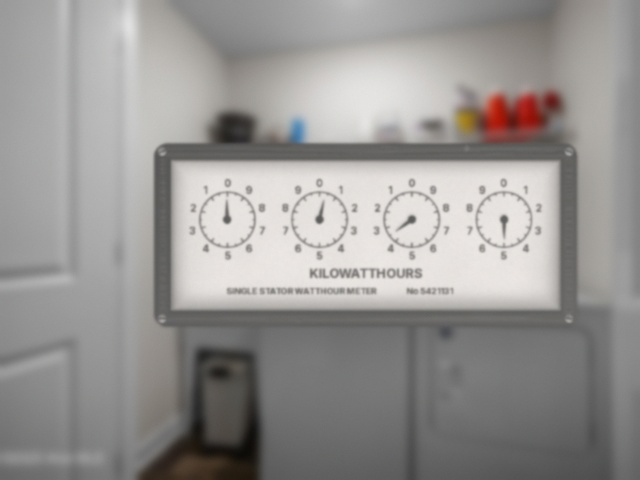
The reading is {"value": 35, "unit": "kWh"}
